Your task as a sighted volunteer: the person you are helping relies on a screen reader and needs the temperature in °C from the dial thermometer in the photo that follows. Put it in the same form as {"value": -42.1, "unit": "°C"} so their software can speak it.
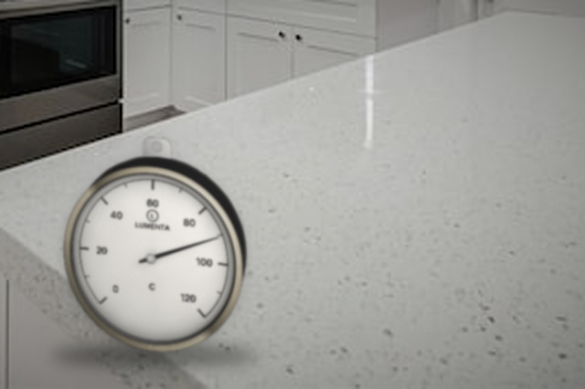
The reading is {"value": 90, "unit": "°C"}
